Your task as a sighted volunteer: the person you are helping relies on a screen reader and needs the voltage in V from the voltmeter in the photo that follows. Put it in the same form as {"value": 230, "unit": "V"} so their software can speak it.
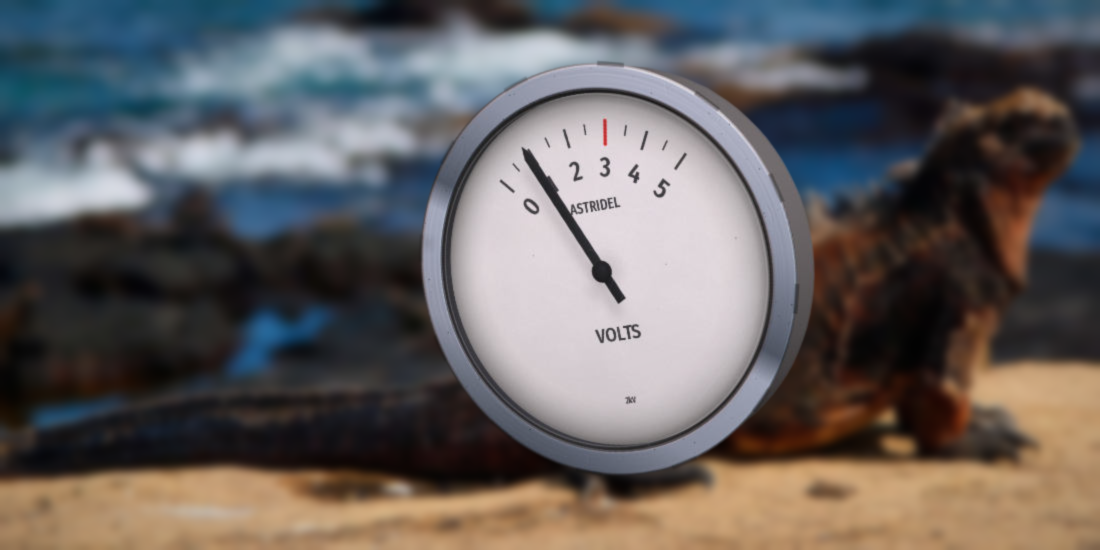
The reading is {"value": 1, "unit": "V"}
